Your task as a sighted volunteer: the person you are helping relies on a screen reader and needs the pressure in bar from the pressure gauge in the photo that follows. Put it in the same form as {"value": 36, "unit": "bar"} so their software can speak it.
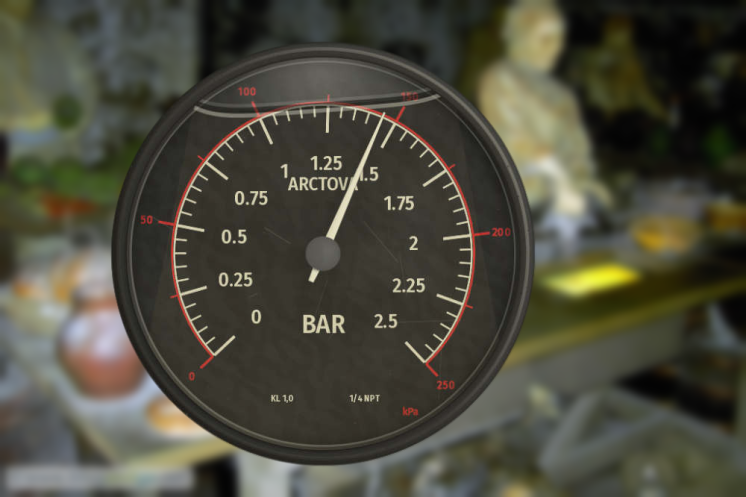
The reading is {"value": 1.45, "unit": "bar"}
